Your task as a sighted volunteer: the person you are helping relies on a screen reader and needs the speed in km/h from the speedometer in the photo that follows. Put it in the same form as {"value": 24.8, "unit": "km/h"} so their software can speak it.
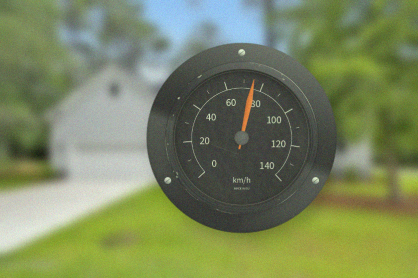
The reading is {"value": 75, "unit": "km/h"}
